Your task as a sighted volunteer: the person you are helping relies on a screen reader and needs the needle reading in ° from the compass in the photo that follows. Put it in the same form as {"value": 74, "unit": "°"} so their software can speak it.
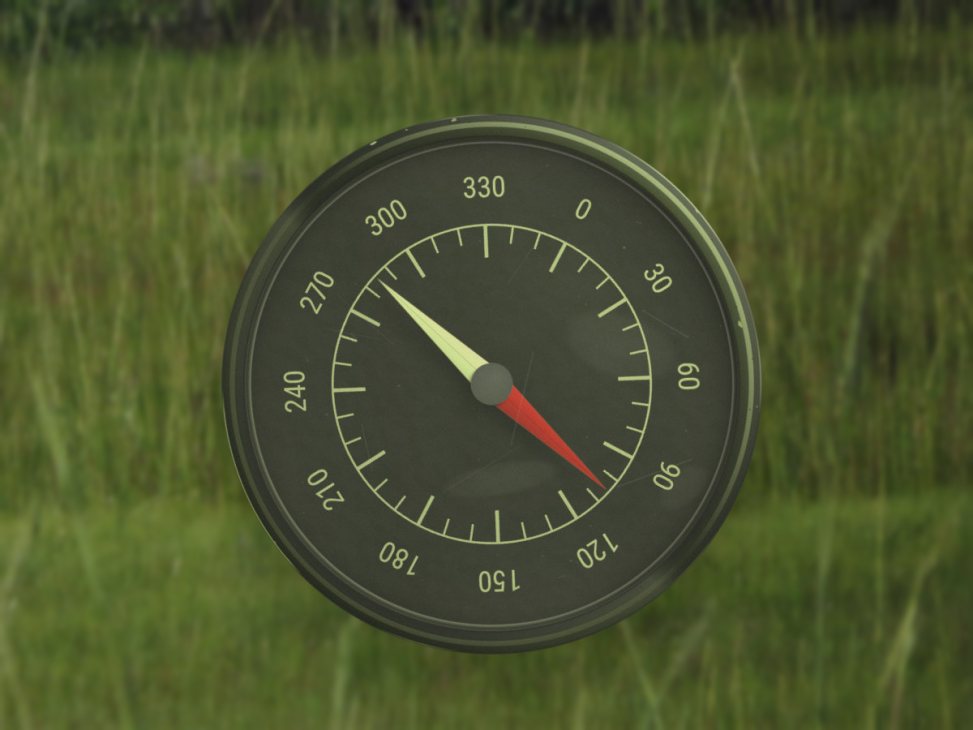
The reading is {"value": 105, "unit": "°"}
